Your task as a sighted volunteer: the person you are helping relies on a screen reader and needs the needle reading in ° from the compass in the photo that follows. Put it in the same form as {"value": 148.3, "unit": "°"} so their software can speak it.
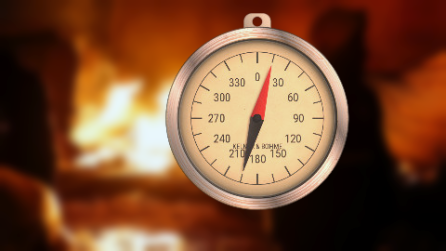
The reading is {"value": 15, "unit": "°"}
